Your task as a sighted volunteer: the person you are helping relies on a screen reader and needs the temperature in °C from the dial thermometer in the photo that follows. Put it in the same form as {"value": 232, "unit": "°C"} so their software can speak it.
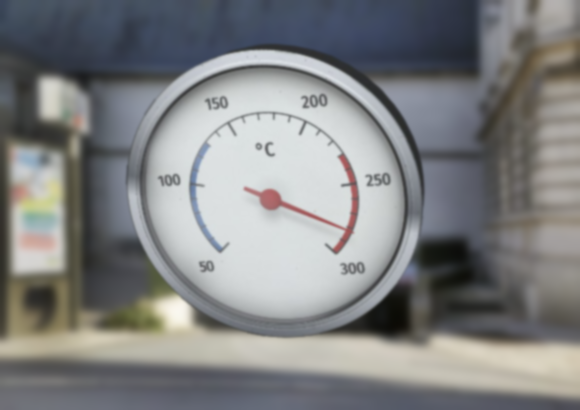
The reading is {"value": 280, "unit": "°C"}
